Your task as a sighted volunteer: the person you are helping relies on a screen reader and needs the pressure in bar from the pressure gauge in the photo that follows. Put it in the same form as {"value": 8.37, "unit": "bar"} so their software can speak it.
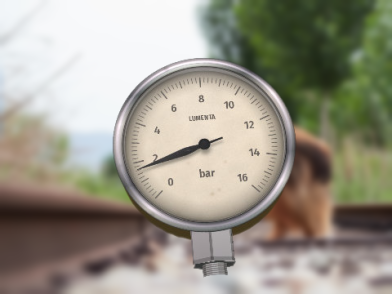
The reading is {"value": 1.6, "unit": "bar"}
